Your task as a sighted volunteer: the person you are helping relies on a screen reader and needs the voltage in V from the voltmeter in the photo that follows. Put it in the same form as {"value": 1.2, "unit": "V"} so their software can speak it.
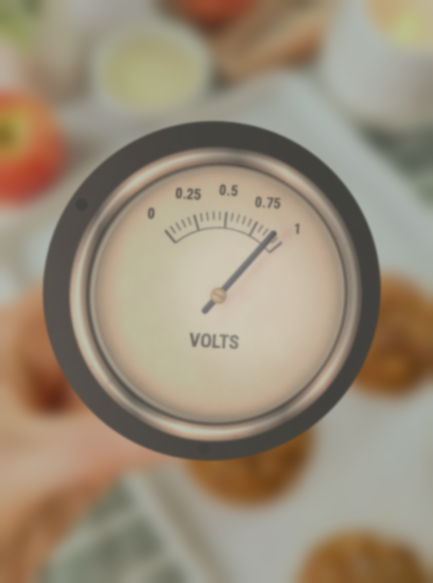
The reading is {"value": 0.9, "unit": "V"}
